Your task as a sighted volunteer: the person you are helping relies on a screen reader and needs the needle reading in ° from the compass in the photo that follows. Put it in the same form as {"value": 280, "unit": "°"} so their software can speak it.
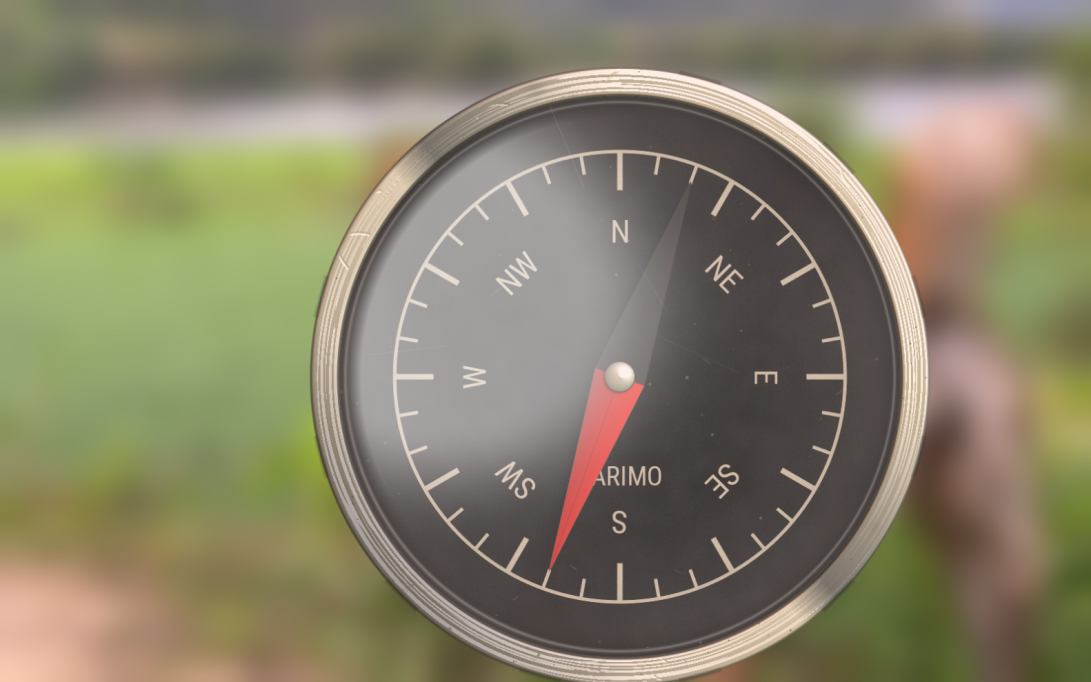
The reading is {"value": 200, "unit": "°"}
